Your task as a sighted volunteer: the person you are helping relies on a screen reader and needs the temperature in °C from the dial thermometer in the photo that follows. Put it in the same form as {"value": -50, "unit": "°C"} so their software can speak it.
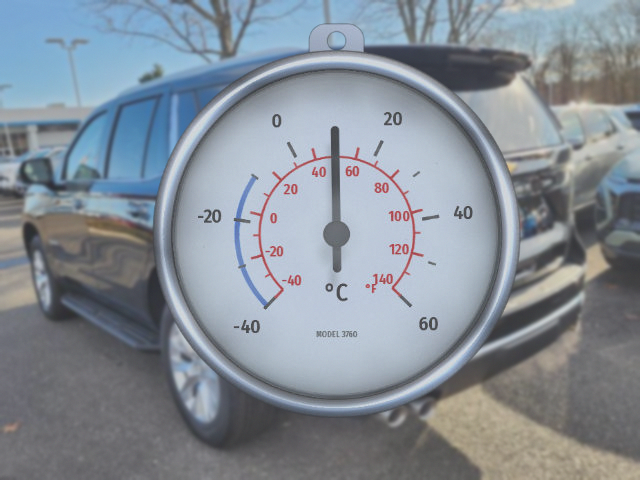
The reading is {"value": 10, "unit": "°C"}
